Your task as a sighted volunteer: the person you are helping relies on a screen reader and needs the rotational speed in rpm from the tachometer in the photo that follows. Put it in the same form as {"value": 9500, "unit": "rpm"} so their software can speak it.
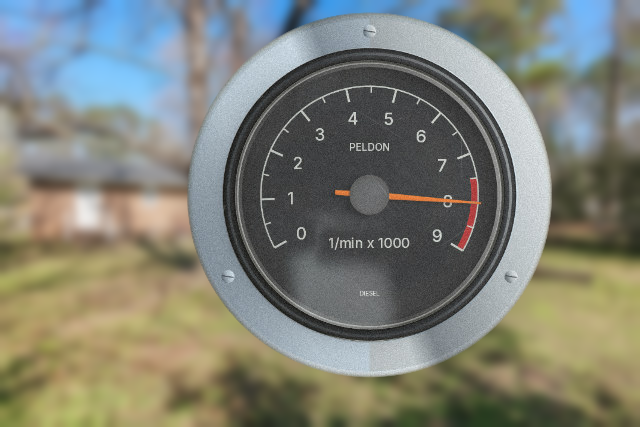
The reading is {"value": 8000, "unit": "rpm"}
